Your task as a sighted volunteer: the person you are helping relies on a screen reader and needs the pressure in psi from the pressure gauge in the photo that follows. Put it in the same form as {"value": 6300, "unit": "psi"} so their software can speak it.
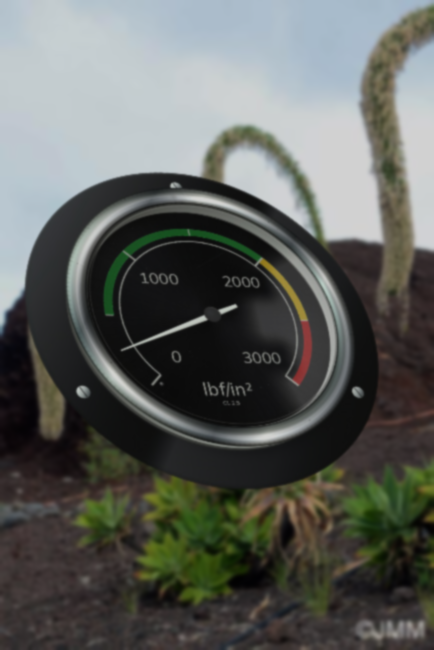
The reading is {"value": 250, "unit": "psi"}
